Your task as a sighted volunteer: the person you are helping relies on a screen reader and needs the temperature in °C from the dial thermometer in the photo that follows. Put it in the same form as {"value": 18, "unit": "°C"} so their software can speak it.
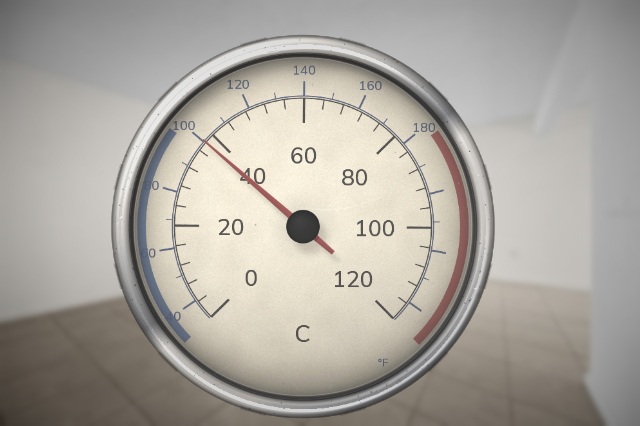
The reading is {"value": 38, "unit": "°C"}
